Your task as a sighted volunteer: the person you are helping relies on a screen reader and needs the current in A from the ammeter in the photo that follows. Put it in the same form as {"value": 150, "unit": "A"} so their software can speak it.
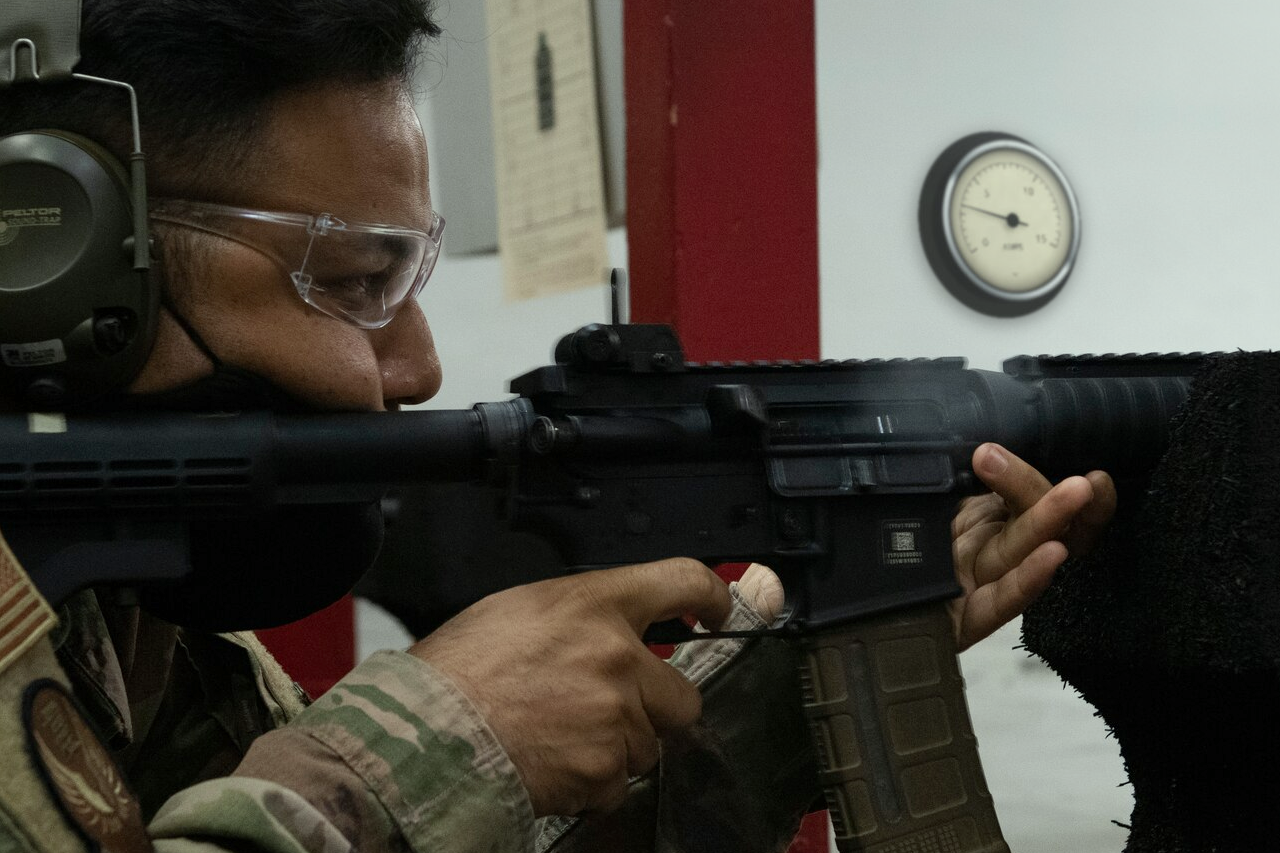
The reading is {"value": 3, "unit": "A"}
